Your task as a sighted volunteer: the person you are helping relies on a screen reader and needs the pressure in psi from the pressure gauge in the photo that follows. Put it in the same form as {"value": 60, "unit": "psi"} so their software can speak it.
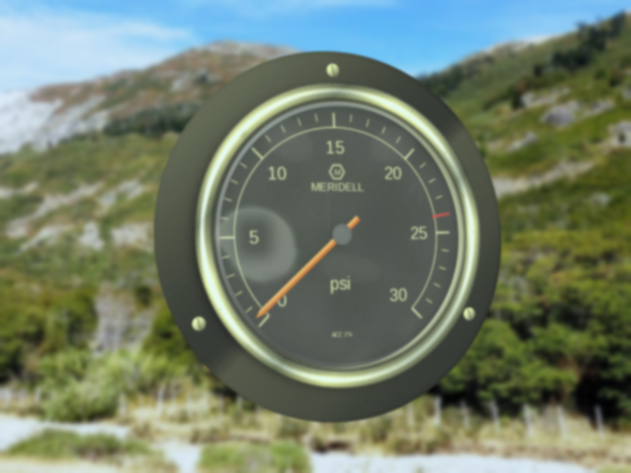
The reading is {"value": 0.5, "unit": "psi"}
